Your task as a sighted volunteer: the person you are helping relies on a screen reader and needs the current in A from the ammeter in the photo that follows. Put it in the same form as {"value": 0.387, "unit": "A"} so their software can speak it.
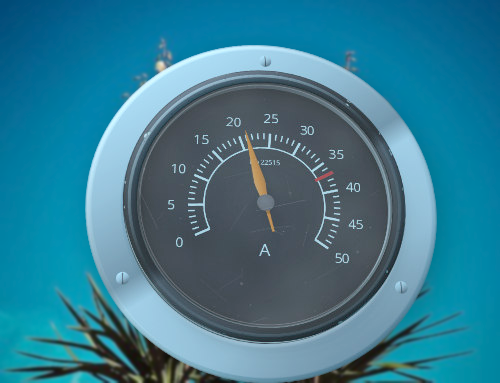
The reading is {"value": 21, "unit": "A"}
